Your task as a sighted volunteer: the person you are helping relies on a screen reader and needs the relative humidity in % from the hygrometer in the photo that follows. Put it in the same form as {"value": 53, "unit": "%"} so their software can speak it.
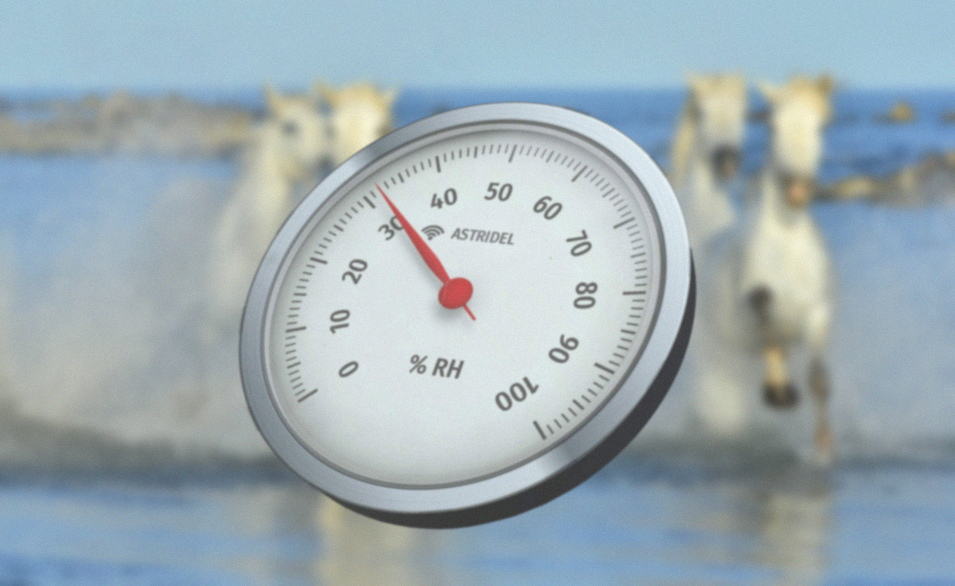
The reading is {"value": 32, "unit": "%"}
